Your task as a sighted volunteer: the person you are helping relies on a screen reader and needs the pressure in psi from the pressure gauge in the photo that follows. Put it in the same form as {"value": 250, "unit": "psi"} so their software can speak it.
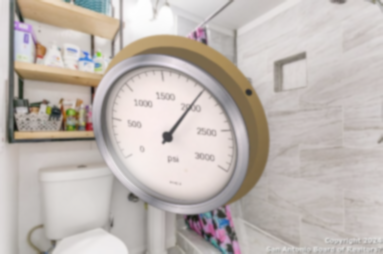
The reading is {"value": 2000, "unit": "psi"}
